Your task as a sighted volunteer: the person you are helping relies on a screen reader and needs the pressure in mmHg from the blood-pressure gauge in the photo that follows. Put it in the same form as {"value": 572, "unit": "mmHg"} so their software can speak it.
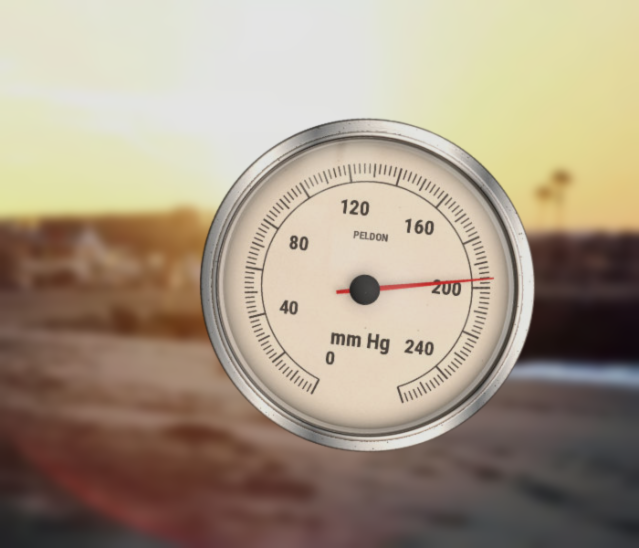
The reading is {"value": 196, "unit": "mmHg"}
